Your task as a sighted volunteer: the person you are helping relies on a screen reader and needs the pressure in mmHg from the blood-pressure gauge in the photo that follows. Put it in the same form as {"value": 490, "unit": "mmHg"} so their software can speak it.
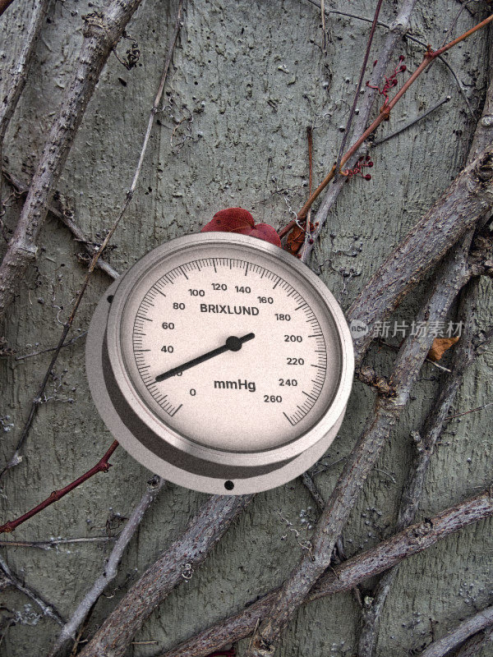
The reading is {"value": 20, "unit": "mmHg"}
